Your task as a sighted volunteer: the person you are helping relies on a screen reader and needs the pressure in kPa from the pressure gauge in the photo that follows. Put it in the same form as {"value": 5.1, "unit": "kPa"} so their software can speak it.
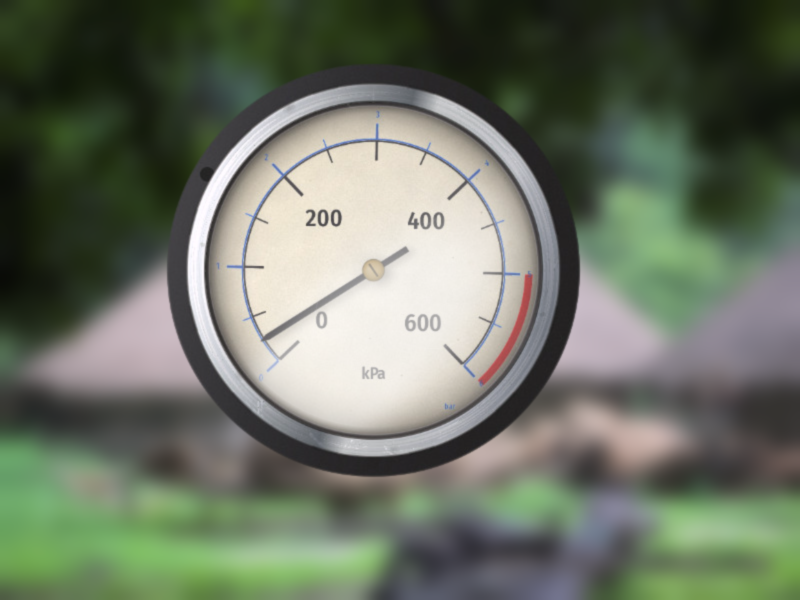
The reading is {"value": 25, "unit": "kPa"}
